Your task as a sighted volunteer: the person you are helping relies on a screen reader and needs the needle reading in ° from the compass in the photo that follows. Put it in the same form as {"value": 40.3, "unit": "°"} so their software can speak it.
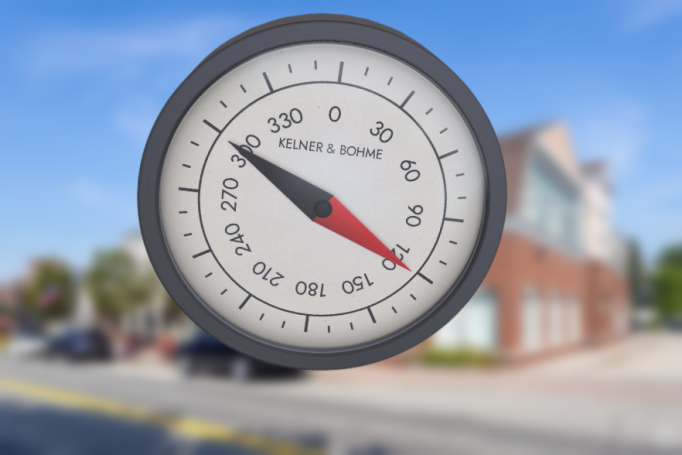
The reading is {"value": 120, "unit": "°"}
